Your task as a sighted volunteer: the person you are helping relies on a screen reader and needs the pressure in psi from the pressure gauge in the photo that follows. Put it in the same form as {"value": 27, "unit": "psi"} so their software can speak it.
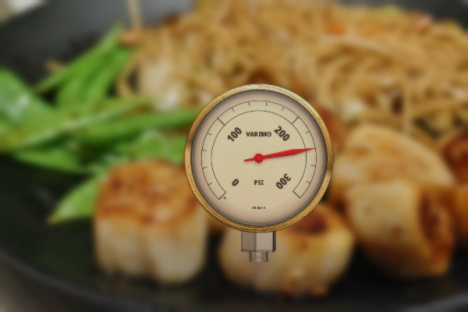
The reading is {"value": 240, "unit": "psi"}
